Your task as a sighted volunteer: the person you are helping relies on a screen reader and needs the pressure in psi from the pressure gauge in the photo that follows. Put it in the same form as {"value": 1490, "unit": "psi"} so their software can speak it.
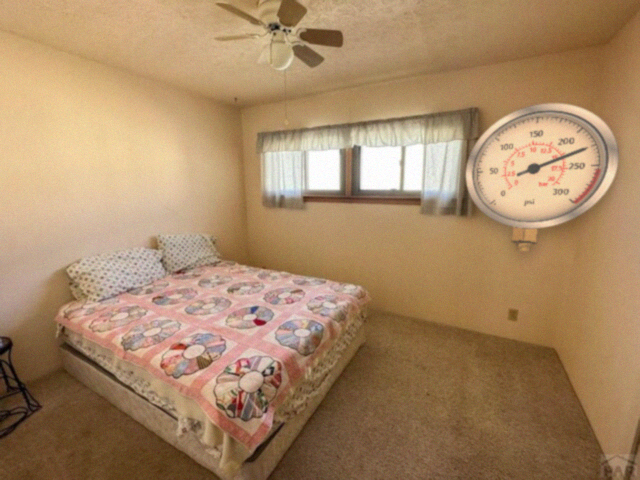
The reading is {"value": 225, "unit": "psi"}
